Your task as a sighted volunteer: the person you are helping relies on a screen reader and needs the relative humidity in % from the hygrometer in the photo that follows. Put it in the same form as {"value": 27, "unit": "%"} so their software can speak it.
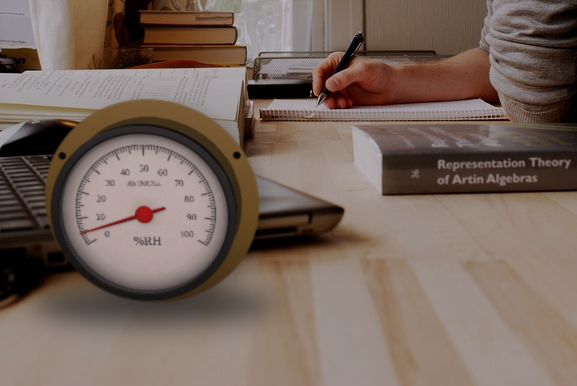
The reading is {"value": 5, "unit": "%"}
